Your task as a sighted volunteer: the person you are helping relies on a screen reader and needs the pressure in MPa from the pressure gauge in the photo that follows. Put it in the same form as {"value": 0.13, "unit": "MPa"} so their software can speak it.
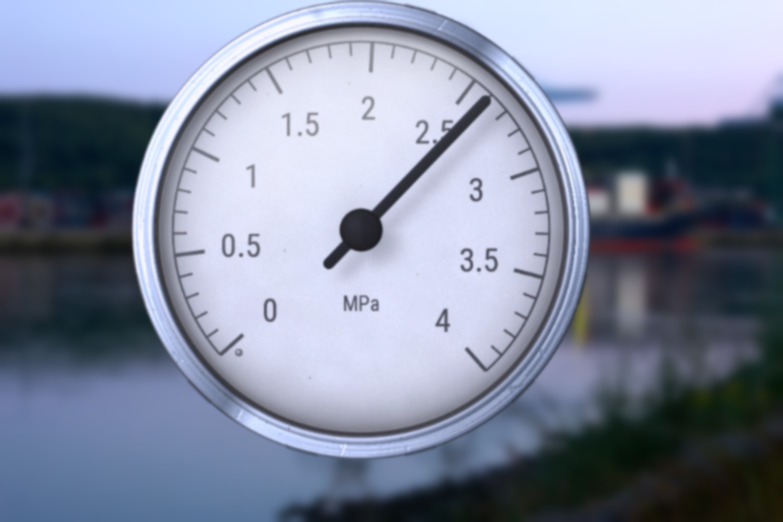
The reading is {"value": 2.6, "unit": "MPa"}
